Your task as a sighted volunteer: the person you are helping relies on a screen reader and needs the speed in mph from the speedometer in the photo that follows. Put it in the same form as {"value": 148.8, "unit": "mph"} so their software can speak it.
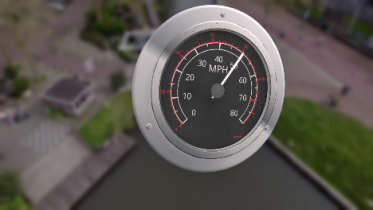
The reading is {"value": 50, "unit": "mph"}
